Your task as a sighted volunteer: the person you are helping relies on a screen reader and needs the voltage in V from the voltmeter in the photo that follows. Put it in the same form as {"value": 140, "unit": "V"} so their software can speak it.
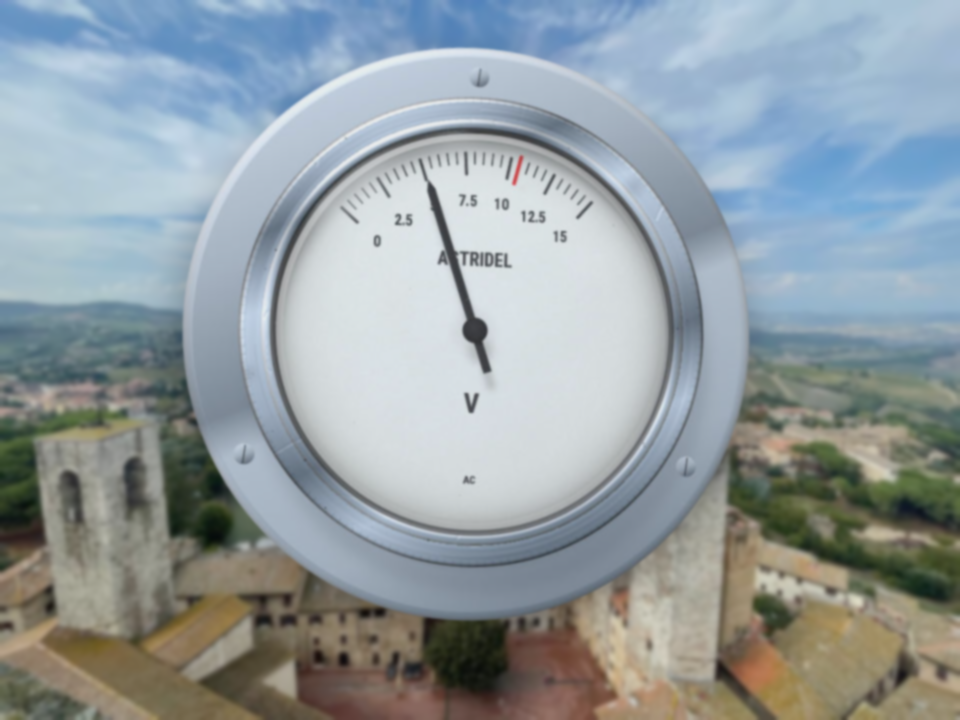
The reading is {"value": 5, "unit": "V"}
